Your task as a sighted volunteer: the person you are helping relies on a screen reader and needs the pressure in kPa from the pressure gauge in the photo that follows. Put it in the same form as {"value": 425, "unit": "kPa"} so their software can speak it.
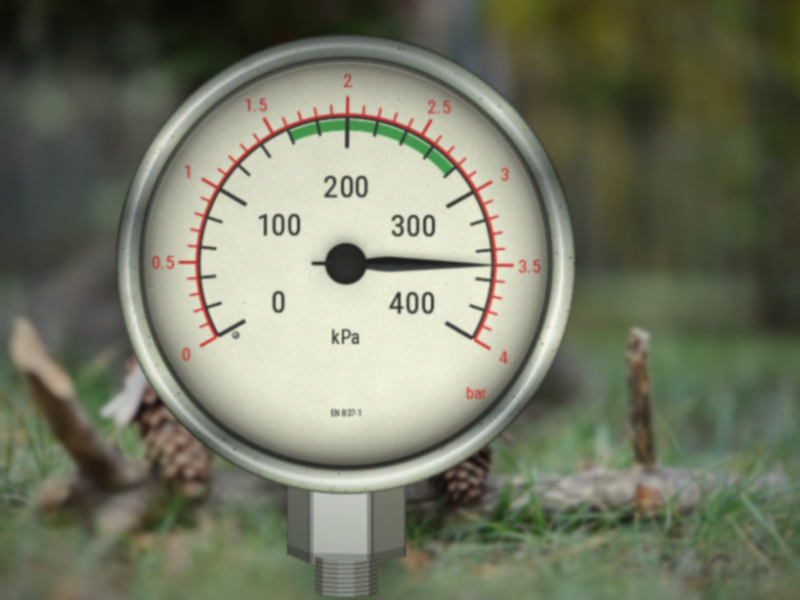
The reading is {"value": 350, "unit": "kPa"}
